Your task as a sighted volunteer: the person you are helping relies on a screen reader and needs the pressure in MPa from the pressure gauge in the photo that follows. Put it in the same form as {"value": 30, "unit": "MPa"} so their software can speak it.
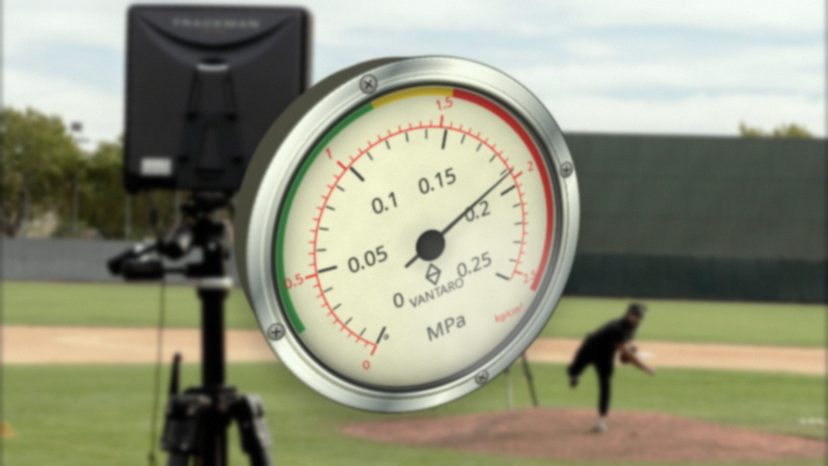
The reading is {"value": 0.19, "unit": "MPa"}
